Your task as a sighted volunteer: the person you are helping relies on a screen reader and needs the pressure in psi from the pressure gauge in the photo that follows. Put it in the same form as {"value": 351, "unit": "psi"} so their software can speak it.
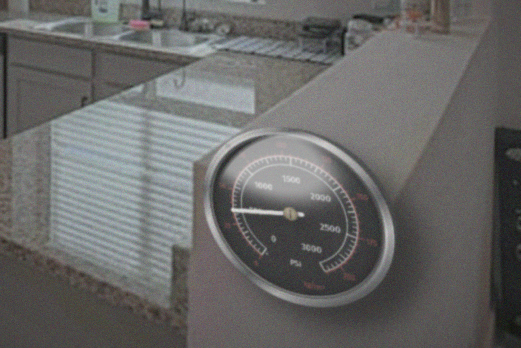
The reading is {"value": 500, "unit": "psi"}
